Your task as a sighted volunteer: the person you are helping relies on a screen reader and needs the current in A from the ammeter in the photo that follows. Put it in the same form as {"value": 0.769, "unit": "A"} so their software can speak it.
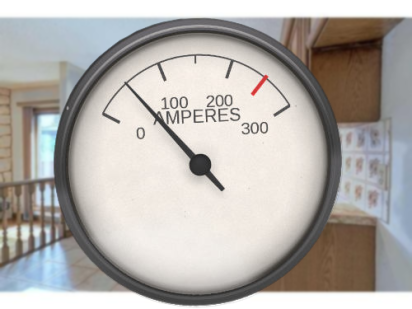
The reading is {"value": 50, "unit": "A"}
